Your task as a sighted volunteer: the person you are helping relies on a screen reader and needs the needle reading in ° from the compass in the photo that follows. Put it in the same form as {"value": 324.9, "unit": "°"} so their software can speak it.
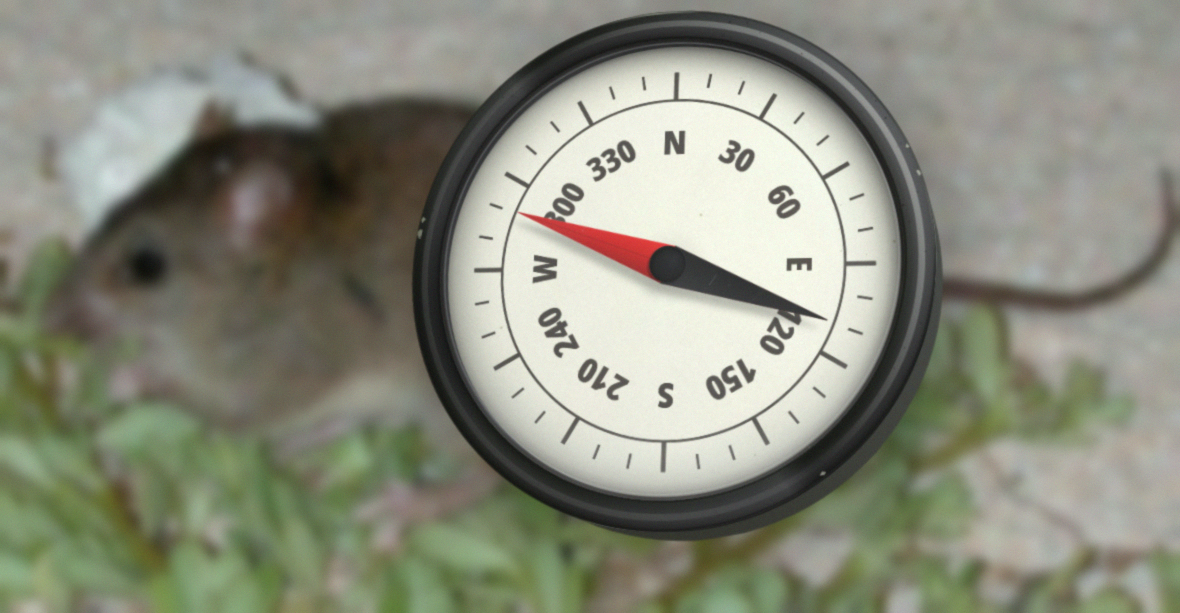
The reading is {"value": 290, "unit": "°"}
